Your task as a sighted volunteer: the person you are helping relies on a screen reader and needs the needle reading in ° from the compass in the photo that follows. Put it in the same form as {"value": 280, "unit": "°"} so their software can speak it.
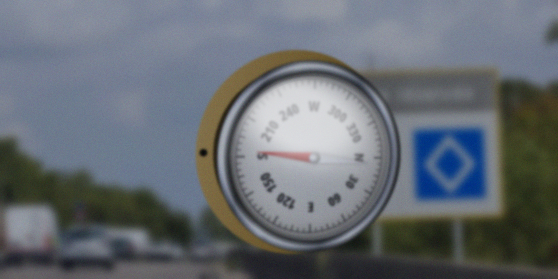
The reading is {"value": 185, "unit": "°"}
